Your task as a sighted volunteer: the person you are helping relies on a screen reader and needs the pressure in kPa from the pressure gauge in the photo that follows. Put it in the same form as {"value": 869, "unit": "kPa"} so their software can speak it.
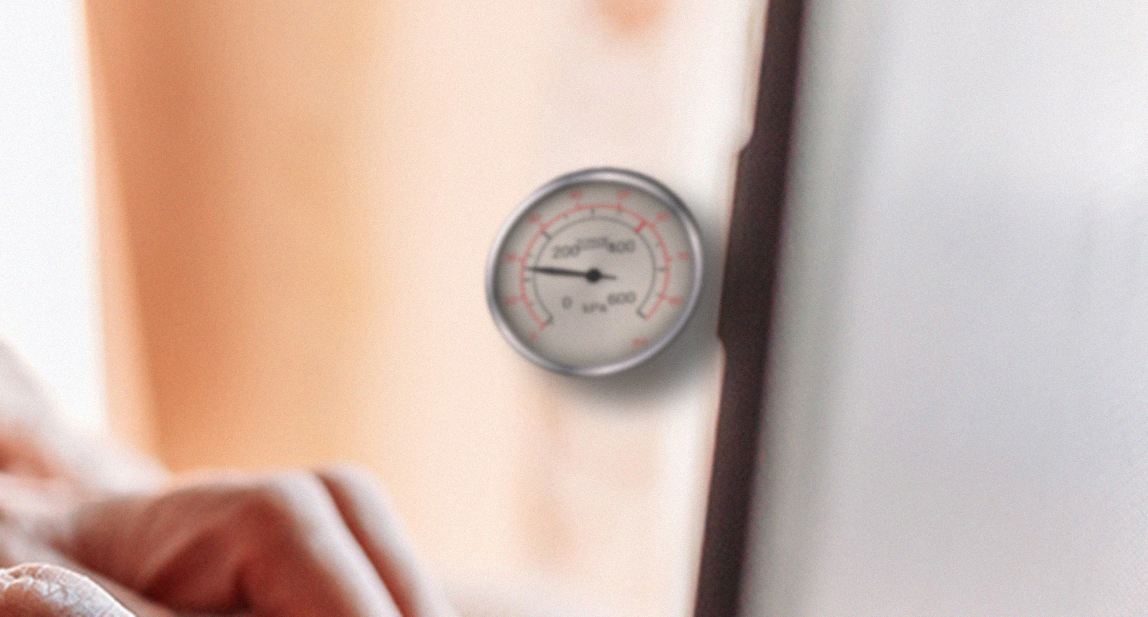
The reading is {"value": 125, "unit": "kPa"}
